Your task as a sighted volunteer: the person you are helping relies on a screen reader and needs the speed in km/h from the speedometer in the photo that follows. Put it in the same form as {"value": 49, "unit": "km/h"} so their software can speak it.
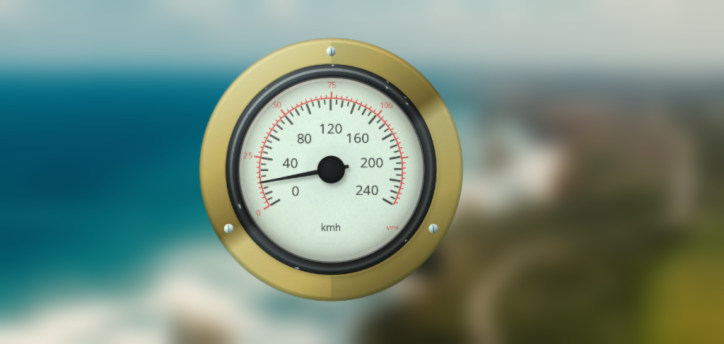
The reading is {"value": 20, "unit": "km/h"}
